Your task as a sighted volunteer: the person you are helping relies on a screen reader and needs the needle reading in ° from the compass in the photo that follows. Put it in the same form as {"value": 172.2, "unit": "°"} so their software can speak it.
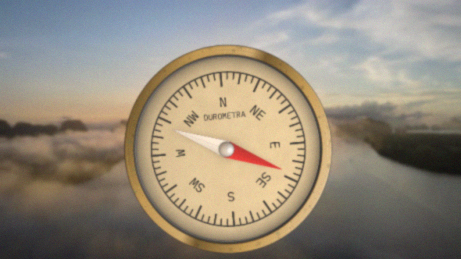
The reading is {"value": 115, "unit": "°"}
